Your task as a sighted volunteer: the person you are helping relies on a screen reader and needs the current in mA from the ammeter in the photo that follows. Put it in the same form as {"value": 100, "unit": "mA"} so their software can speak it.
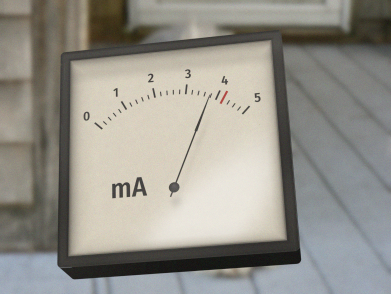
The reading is {"value": 3.8, "unit": "mA"}
